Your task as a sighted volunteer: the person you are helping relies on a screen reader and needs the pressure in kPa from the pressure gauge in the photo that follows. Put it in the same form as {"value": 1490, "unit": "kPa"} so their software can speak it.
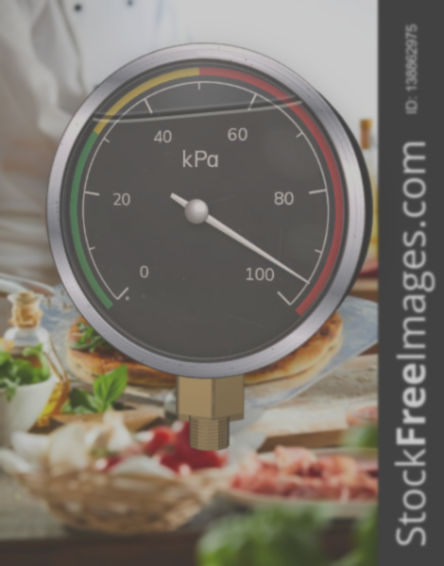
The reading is {"value": 95, "unit": "kPa"}
